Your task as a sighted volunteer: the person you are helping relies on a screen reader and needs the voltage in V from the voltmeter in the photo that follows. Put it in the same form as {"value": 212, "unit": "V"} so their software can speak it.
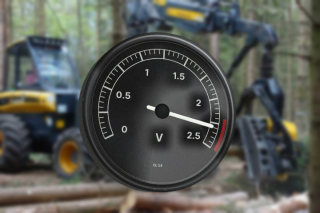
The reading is {"value": 2.3, "unit": "V"}
